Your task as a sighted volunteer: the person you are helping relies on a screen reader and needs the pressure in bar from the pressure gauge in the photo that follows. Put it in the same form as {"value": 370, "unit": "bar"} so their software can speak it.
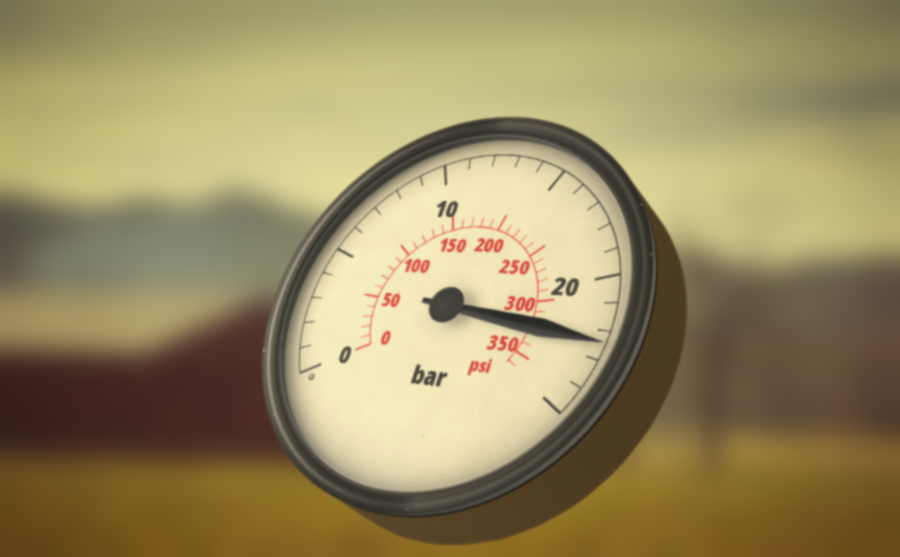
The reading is {"value": 22.5, "unit": "bar"}
